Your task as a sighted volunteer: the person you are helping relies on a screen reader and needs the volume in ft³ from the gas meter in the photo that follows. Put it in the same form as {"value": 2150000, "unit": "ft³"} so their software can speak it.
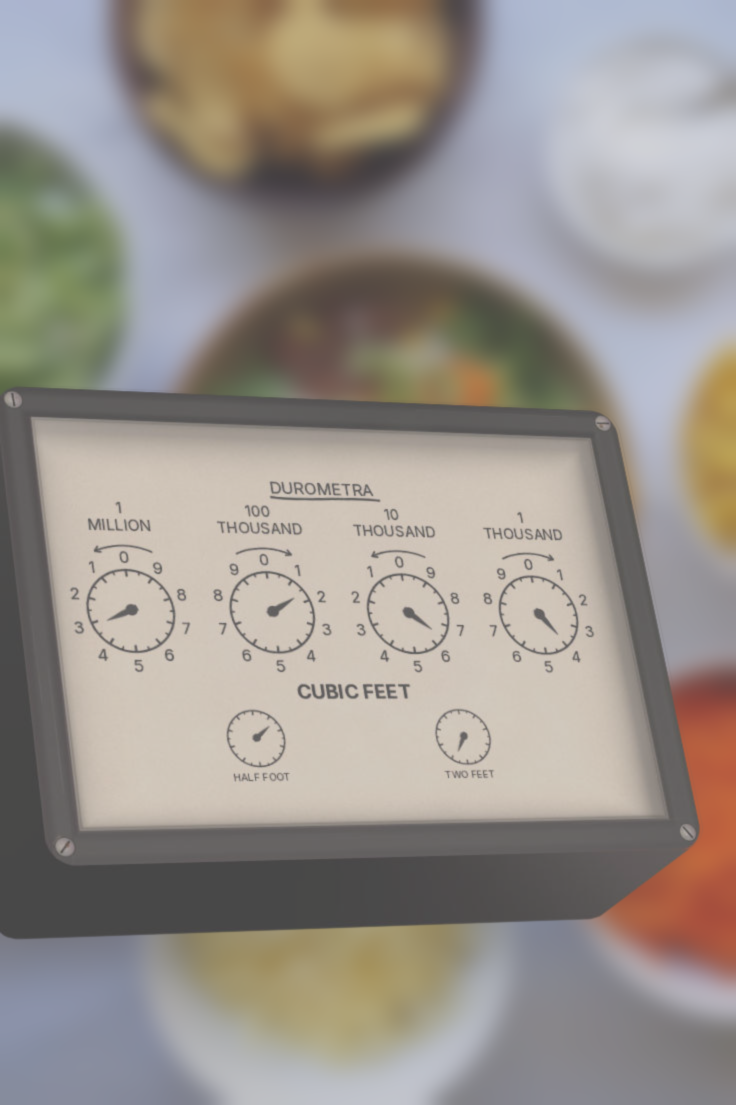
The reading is {"value": 316400, "unit": "ft³"}
